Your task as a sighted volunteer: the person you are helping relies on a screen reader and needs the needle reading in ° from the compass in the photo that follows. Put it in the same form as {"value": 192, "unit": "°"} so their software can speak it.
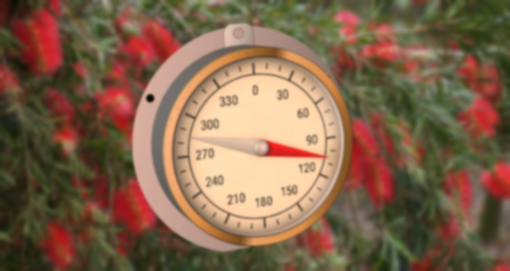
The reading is {"value": 105, "unit": "°"}
